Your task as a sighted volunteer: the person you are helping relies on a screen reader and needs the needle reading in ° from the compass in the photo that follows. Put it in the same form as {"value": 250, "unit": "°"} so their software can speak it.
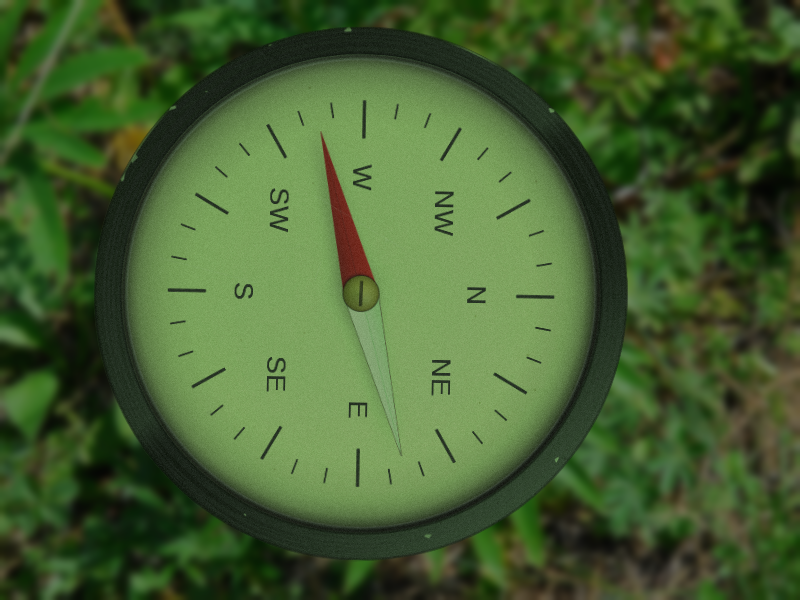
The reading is {"value": 255, "unit": "°"}
